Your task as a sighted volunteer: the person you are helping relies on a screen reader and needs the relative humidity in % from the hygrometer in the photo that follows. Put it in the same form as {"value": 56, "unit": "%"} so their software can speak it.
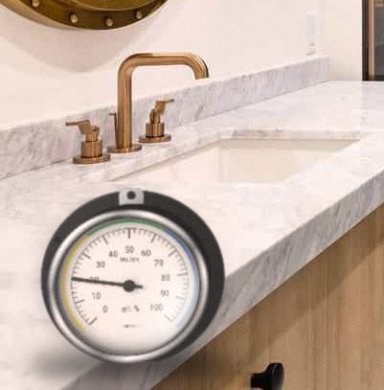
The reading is {"value": 20, "unit": "%"}
